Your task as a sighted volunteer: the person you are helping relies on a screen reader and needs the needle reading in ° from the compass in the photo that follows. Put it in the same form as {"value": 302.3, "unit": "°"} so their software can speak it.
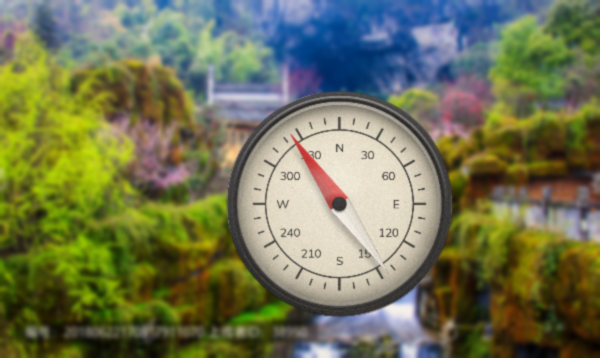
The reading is {"value": 325, "unit": "°"}
